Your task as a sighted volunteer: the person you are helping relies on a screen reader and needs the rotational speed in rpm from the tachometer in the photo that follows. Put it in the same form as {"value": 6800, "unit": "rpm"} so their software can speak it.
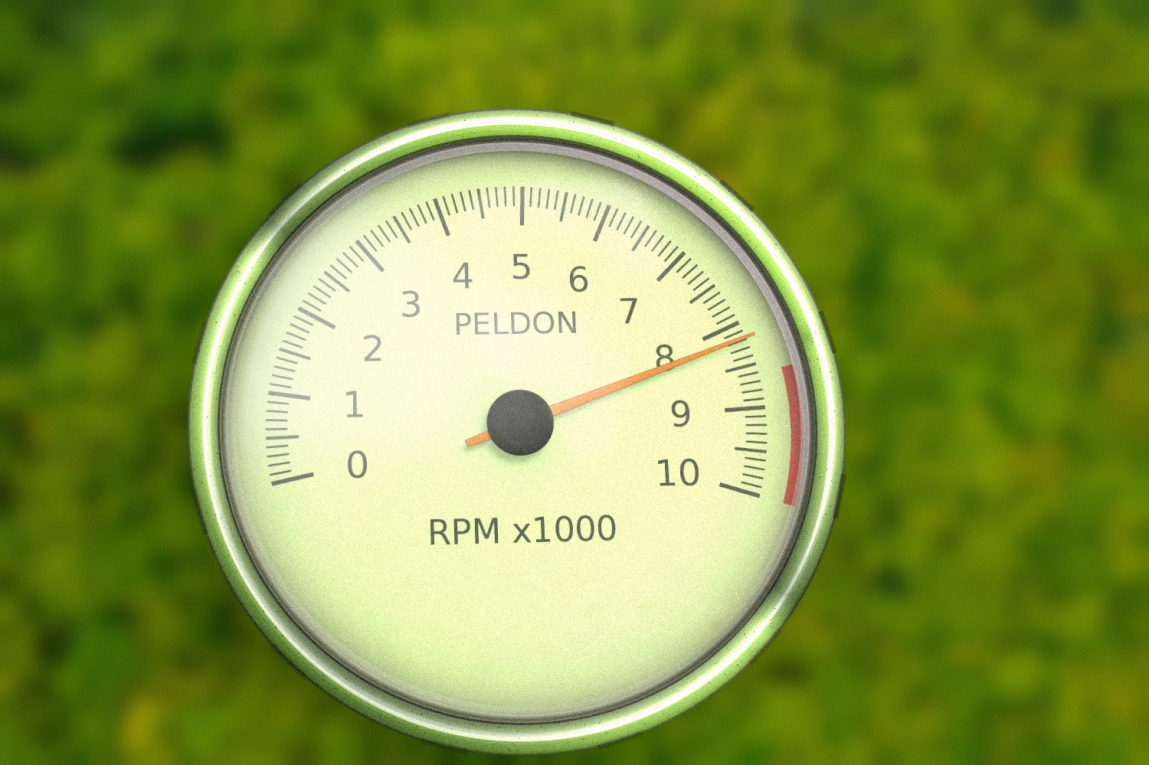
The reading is {"value": 8200, "unit": "rpm"}
